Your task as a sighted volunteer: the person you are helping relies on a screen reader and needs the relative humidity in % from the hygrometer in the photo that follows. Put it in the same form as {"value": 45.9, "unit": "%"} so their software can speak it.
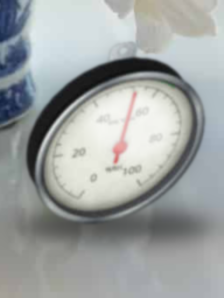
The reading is {"value": 52, "unit": "%"}
